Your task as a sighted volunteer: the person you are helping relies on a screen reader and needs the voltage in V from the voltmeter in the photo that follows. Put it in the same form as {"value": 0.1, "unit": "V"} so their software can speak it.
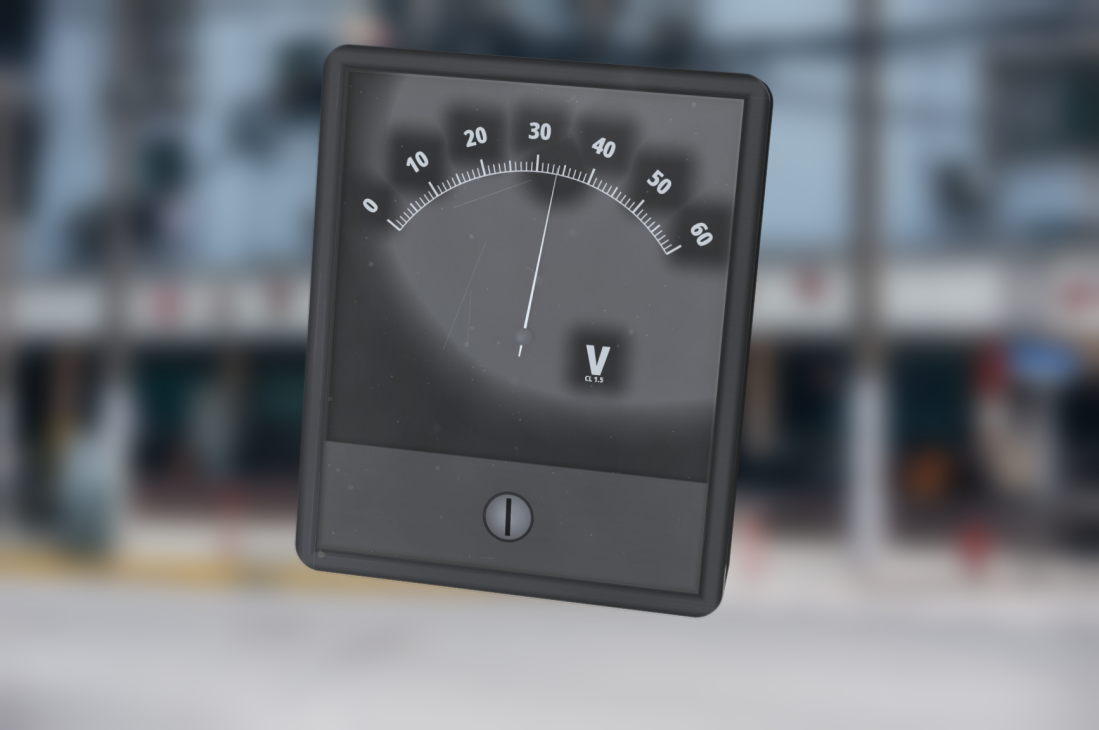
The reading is {"value": 34, "unit": "V"}
